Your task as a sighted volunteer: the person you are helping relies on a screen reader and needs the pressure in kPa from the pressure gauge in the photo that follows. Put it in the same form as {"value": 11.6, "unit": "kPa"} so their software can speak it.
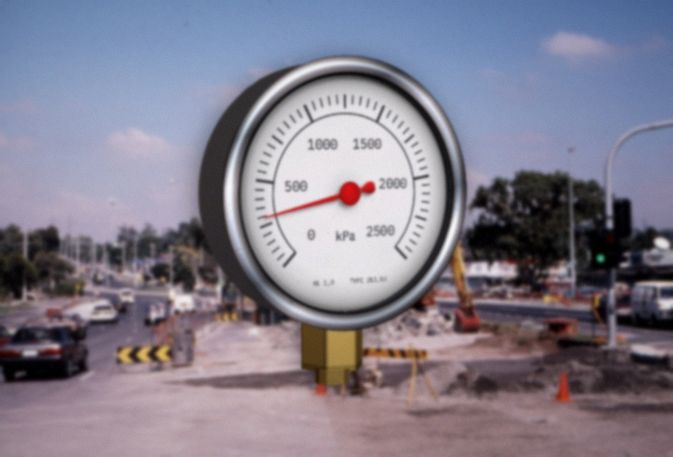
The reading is {"value": 300, "unit": "kPa"}
